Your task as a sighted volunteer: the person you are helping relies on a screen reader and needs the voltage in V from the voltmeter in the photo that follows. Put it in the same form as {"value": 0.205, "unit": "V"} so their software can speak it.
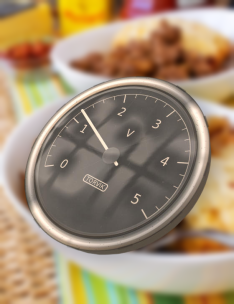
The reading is {"value": 1.2, "unit": "V"}
